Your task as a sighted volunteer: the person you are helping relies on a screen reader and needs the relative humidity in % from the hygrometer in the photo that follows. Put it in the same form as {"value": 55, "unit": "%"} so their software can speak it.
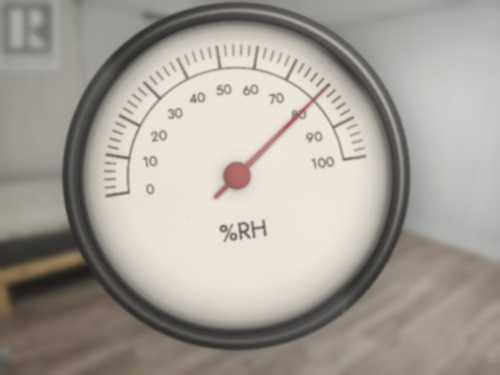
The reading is {"value": 80, "unit": "%"}
